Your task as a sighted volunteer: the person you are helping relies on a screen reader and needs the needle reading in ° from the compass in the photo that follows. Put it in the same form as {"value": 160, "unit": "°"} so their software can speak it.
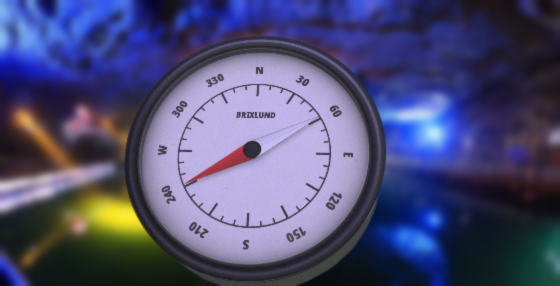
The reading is {"value": 240, "unit": "°"}
